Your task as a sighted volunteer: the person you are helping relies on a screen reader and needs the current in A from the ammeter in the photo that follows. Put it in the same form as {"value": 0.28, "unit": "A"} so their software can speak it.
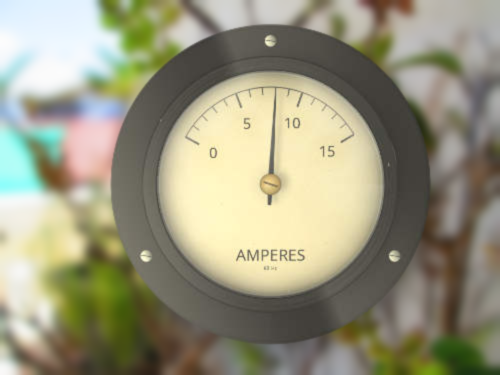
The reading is {"value": 8, "unit": "A"}
